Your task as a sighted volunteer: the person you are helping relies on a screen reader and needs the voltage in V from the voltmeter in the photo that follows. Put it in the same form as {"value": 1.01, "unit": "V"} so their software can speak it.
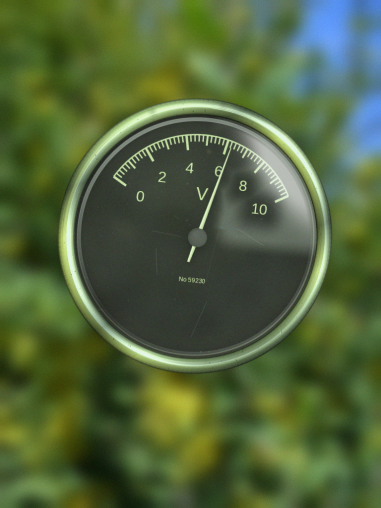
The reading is {"value": 6.2, "unit": "V"}
